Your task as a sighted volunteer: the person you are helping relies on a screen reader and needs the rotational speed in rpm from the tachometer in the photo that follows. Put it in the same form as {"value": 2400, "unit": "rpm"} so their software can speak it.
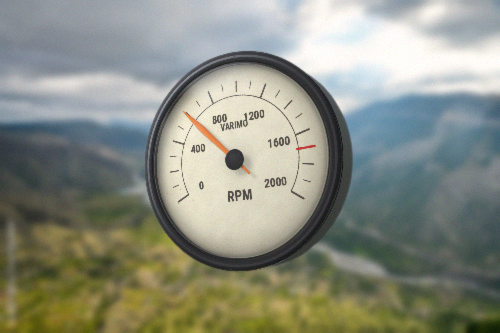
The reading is {"value": 600, "unit": "rpm"}
